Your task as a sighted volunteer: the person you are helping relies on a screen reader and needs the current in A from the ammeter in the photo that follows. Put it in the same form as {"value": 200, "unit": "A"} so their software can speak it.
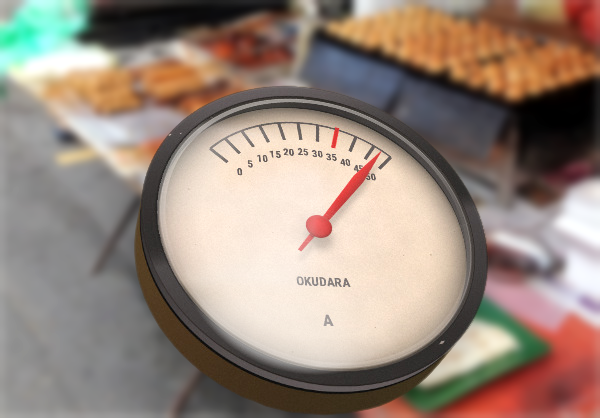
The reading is {"value": 47.5, "unit": "A"}
